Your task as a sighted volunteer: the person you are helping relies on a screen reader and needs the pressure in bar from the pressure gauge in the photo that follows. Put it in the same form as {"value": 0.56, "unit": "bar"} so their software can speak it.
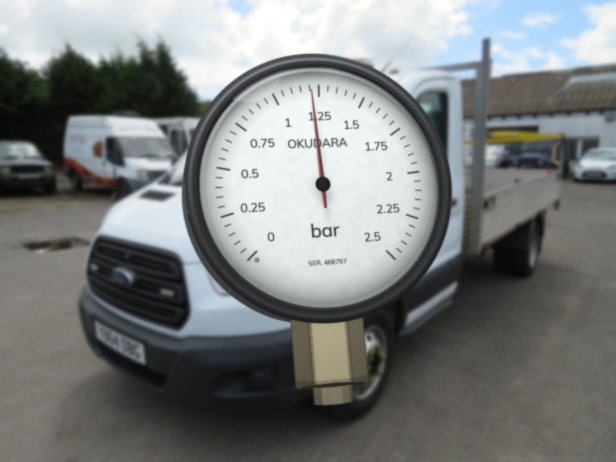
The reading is {"value": 1.2, "unit": "bar"}
